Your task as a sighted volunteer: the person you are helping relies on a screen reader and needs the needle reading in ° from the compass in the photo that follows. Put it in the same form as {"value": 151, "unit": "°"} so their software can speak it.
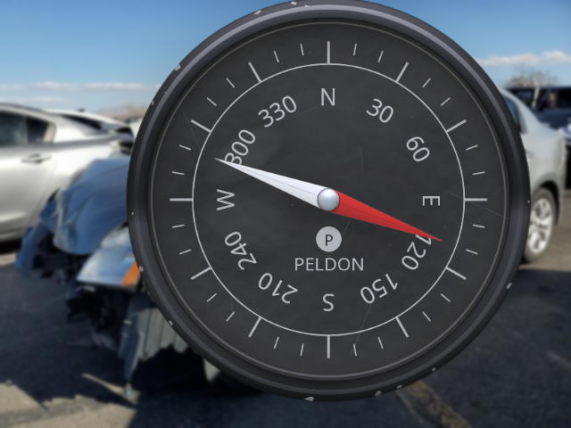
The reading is {"value": 110, "unit": "°"}
